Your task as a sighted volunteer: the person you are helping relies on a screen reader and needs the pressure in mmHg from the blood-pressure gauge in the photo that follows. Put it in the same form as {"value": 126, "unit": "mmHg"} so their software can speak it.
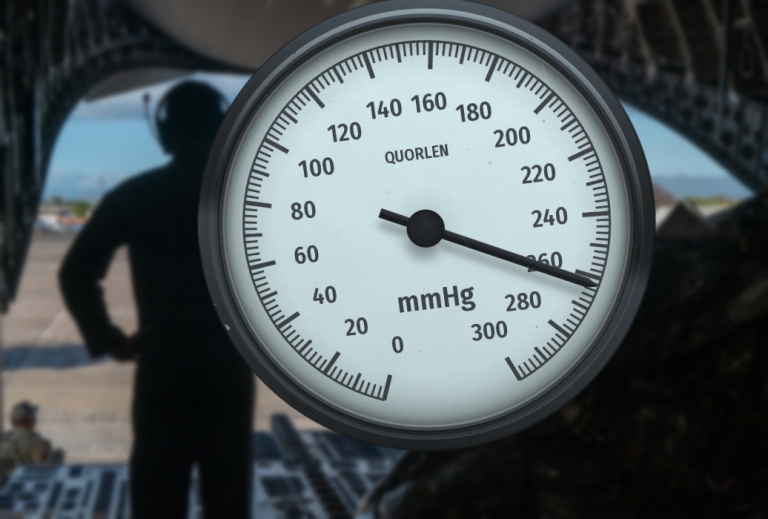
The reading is {"value": 262, "unit": "mmHg"}
